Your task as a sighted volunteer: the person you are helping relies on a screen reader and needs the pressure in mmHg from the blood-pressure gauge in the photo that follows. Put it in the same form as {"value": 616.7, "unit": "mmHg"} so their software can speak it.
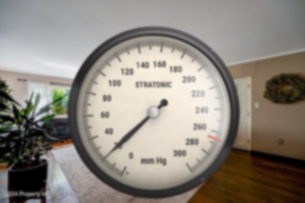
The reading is {"value": 20, "unit": "mmHg"}
